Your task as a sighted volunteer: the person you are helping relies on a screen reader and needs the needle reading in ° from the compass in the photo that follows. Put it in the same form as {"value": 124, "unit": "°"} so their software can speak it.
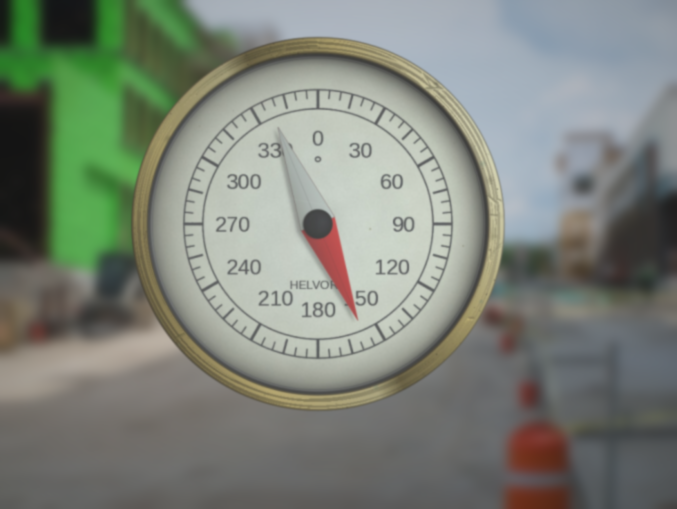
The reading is {"value": 157.5, "unit": "°"}
